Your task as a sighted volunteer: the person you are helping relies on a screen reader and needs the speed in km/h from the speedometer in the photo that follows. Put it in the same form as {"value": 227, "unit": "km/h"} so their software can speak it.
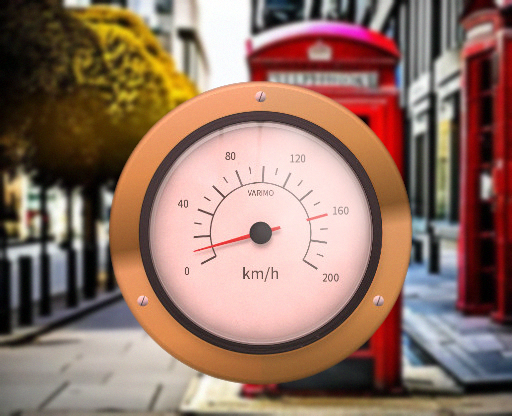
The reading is {"value": 10, "unit": "km/h"}
